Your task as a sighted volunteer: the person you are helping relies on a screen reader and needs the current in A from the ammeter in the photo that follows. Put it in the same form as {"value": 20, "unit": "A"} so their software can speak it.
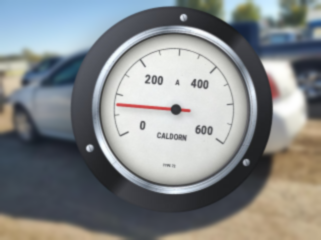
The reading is {"value": 75, "unit": "A"}
